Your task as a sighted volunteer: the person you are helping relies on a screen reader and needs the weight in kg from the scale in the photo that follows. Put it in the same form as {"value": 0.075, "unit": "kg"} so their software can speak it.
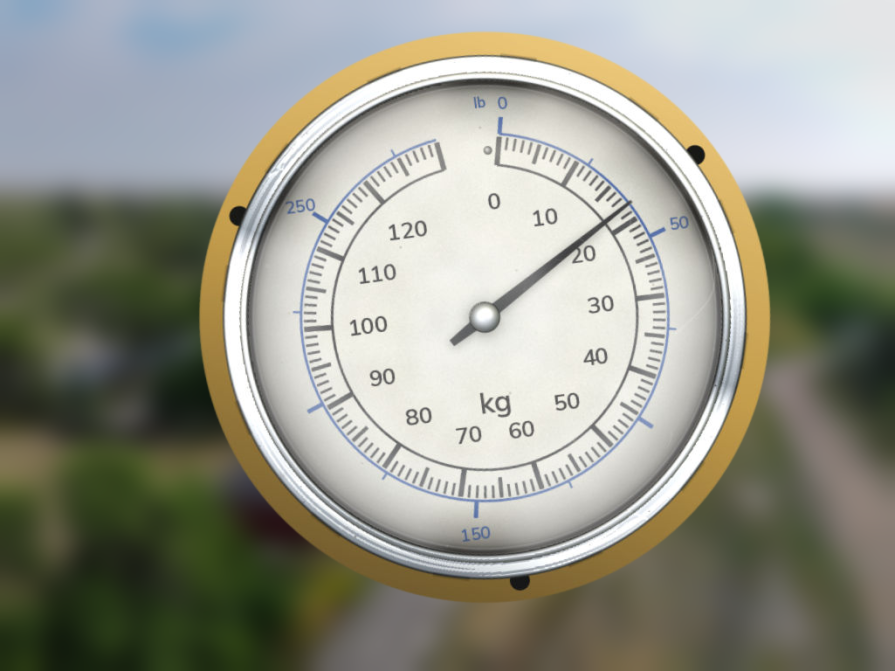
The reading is {"value": 18, "unit": "kg"}
